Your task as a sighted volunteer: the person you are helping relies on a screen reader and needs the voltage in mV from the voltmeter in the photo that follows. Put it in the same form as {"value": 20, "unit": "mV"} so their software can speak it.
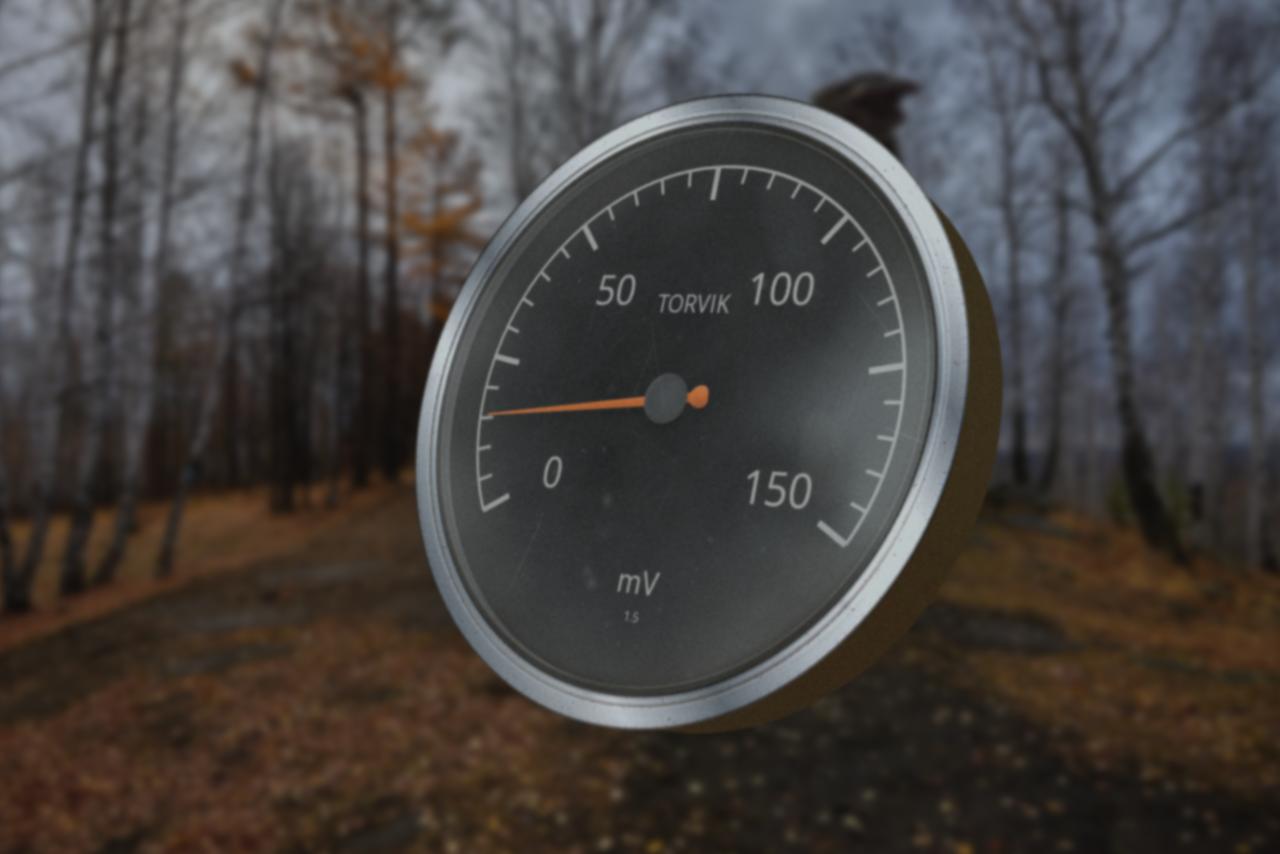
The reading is {"value": 15, "unit": "mV"}
